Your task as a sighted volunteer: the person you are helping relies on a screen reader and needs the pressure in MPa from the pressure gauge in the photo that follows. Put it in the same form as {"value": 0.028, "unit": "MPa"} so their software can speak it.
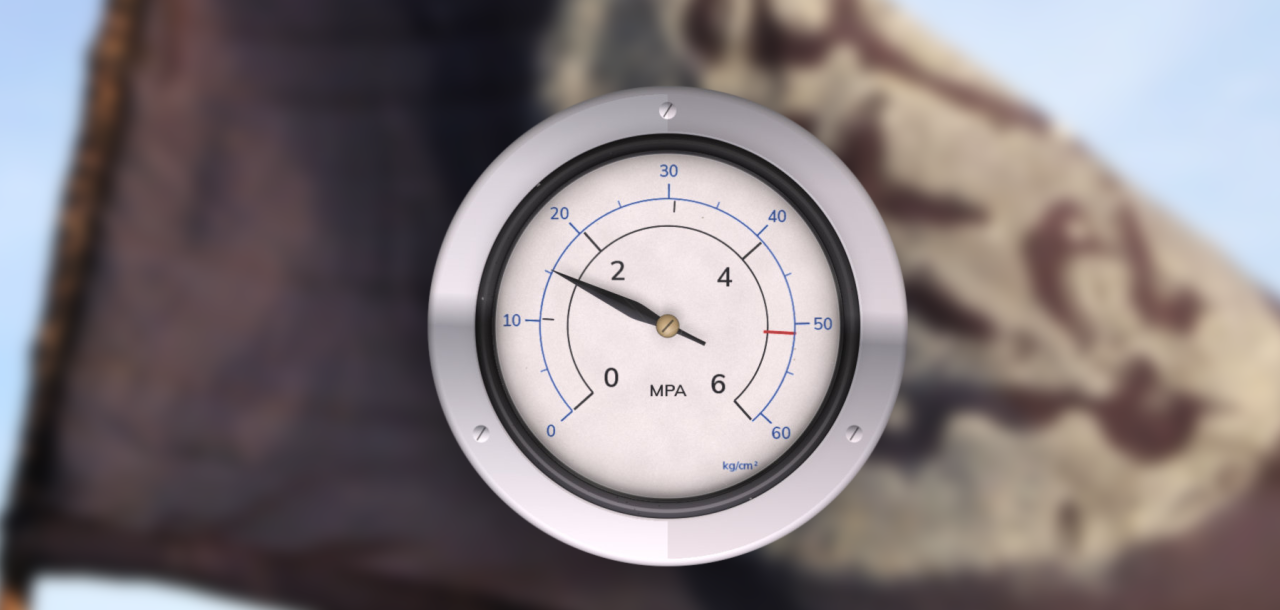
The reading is {"value": 1.5, "unit": "MPa"}
